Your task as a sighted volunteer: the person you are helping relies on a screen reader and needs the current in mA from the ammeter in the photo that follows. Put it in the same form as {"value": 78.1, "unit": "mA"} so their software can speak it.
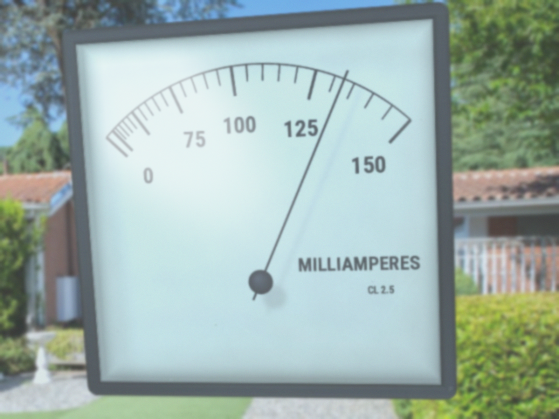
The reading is {"value": 132.5, "unit": "mA"}
